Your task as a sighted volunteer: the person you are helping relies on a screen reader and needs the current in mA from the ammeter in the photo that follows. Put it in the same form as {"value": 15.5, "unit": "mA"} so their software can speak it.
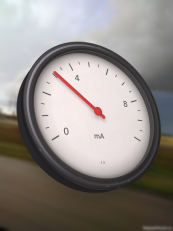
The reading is {"value": 3, "unit": "mA"}
